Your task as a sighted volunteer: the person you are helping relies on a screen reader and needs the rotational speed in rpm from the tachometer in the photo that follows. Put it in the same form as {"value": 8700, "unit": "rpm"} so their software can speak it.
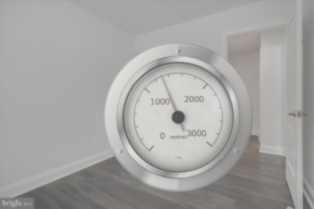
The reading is {"value": 1300, "unit": "rpm"}
